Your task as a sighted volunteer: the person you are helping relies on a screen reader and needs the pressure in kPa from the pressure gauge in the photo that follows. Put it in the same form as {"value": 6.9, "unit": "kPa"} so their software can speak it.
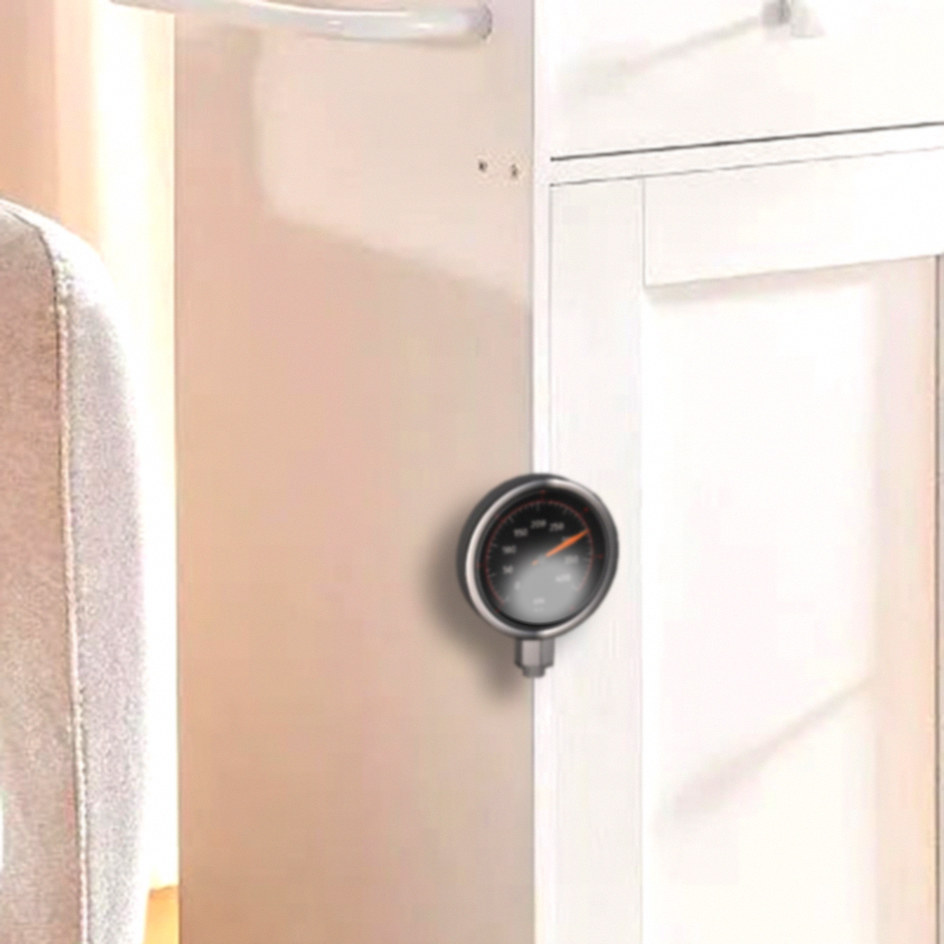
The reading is {"value": 300, "unit": "kPa"}
